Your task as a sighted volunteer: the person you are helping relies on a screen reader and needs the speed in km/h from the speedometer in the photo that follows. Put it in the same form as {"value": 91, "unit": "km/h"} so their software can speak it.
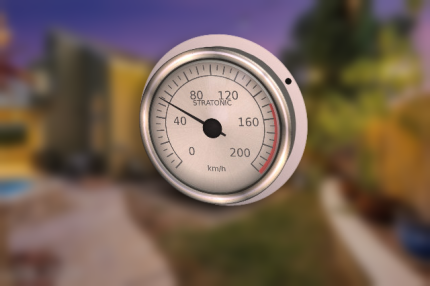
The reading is {"value": 55, "unit": "km/h"}
